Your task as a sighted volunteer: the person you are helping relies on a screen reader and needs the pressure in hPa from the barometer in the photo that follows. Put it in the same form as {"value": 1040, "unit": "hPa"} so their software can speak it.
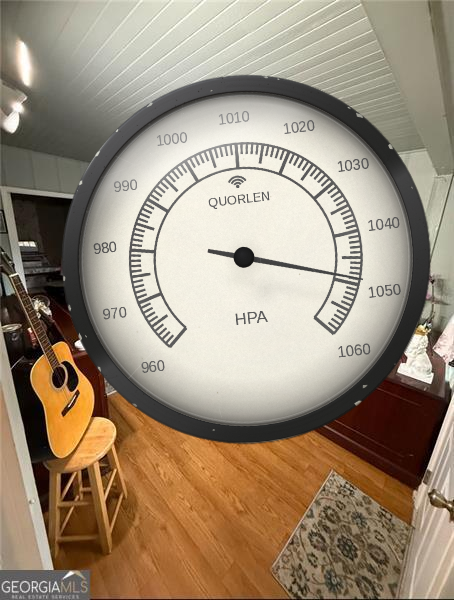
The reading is {"value": 1049, "unit": "hPa"}
